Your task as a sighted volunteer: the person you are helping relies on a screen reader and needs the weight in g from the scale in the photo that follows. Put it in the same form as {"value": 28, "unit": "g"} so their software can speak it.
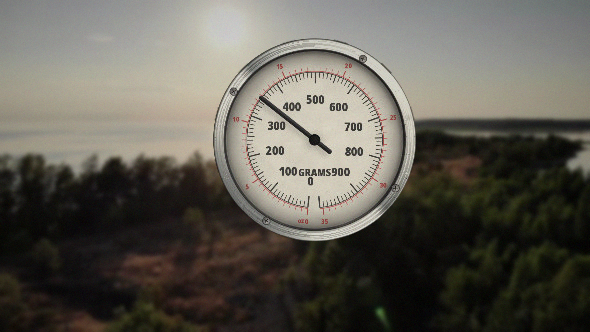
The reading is {"value": 350, "unit": "g"}
